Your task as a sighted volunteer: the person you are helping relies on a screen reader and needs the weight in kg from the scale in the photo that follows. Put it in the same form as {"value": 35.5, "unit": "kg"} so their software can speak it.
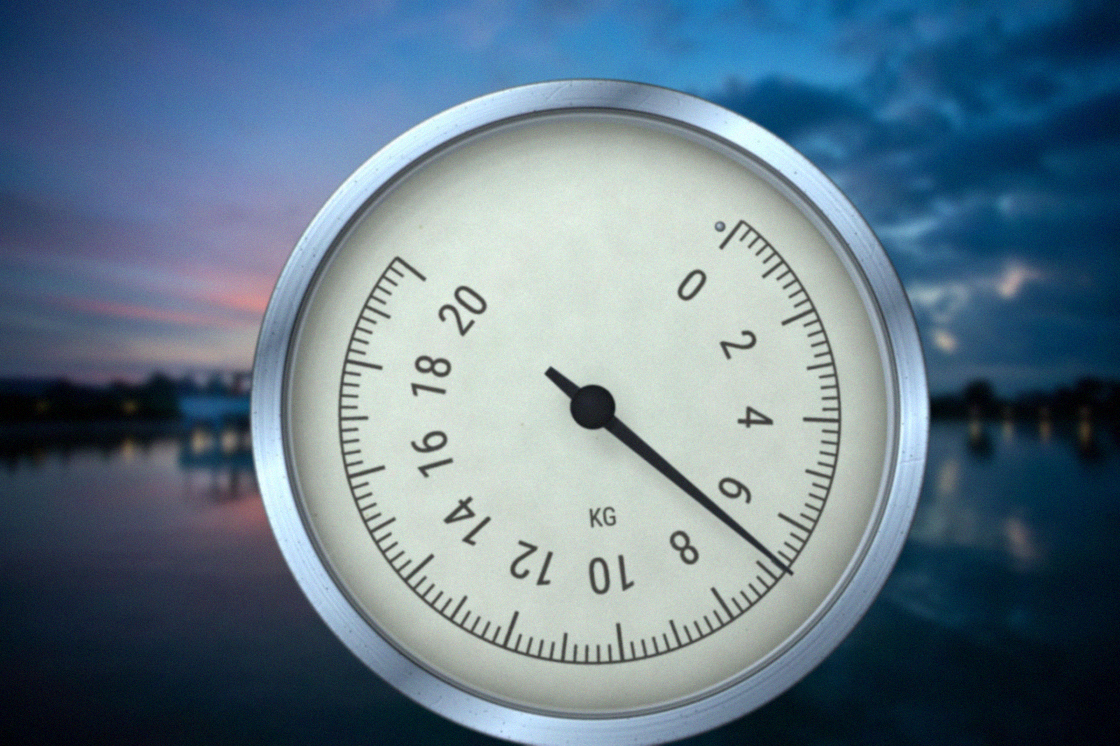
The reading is {"value": 6.8, "unit": "kg"}
